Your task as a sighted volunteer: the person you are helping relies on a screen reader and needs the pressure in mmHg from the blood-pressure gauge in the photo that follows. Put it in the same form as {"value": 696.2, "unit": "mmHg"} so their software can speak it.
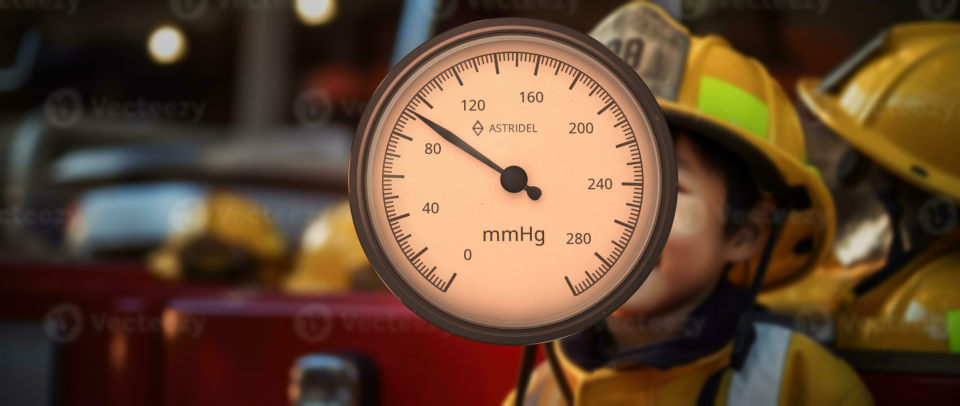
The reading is {"value": 92, "unit": "mmHg"}
